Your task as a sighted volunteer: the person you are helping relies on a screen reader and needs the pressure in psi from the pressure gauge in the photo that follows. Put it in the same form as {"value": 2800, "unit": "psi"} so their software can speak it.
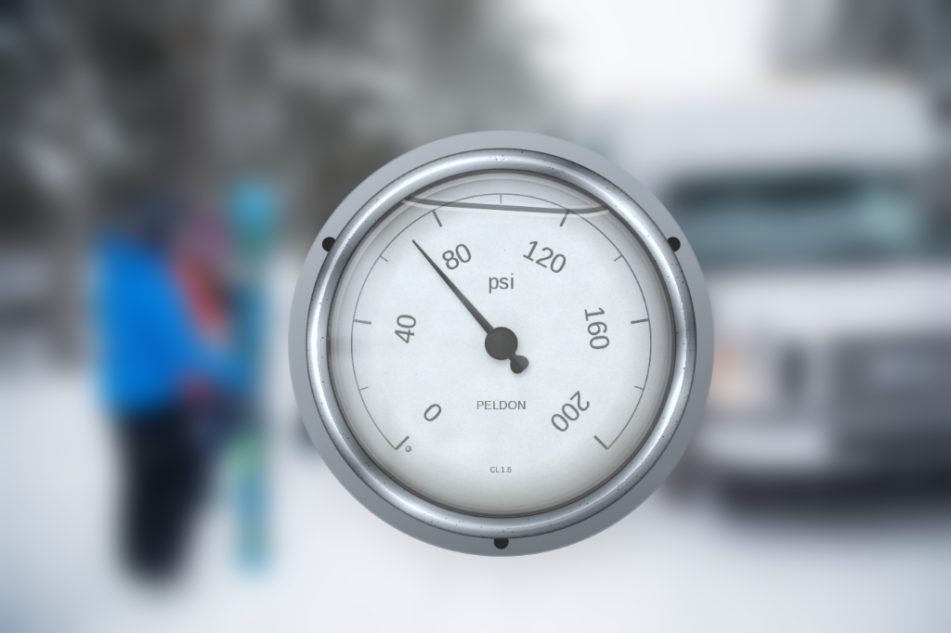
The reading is {"value": 70, "unit": "psi"}
